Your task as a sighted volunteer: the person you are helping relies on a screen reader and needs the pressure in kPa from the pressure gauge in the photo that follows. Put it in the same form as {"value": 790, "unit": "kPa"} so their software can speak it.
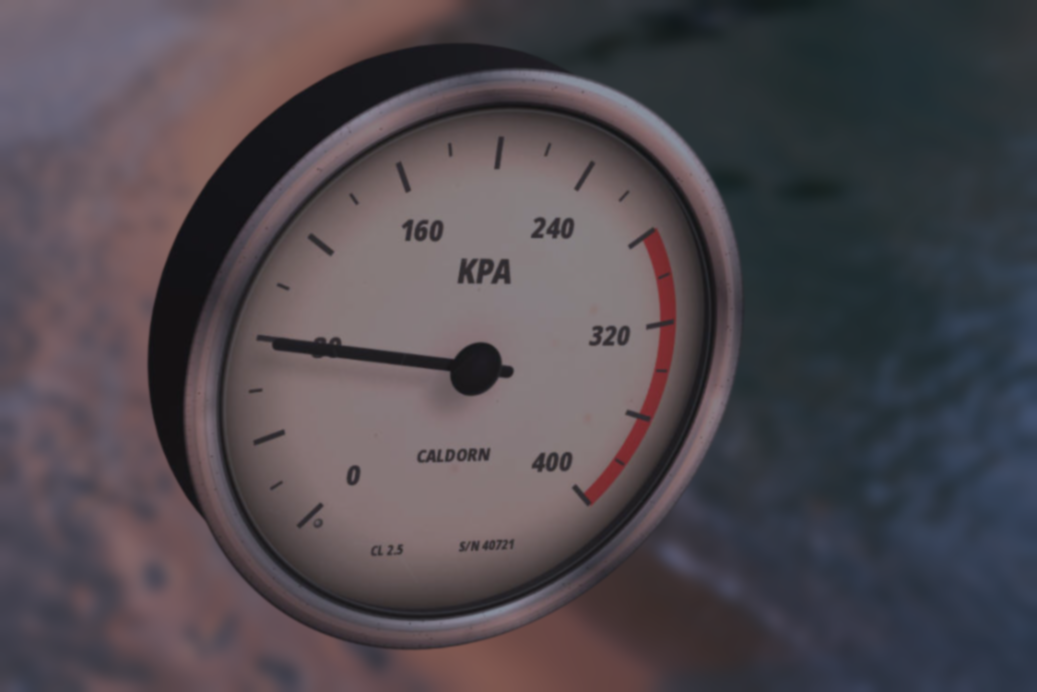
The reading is {"value": 80, "unit": "kPa"}
